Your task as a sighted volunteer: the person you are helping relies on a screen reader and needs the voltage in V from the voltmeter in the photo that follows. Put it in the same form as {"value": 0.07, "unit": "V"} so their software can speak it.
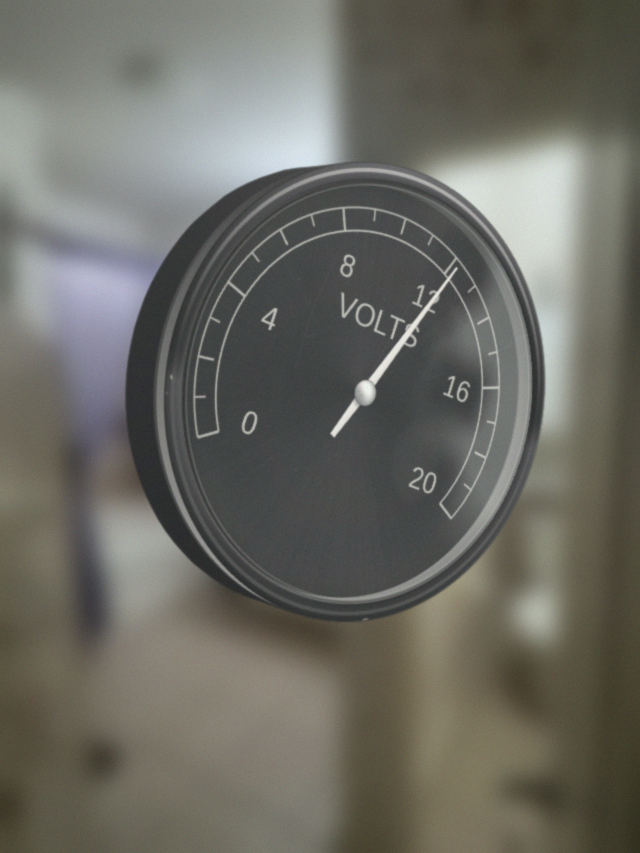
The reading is {"value": 12, "unit": "V"}
